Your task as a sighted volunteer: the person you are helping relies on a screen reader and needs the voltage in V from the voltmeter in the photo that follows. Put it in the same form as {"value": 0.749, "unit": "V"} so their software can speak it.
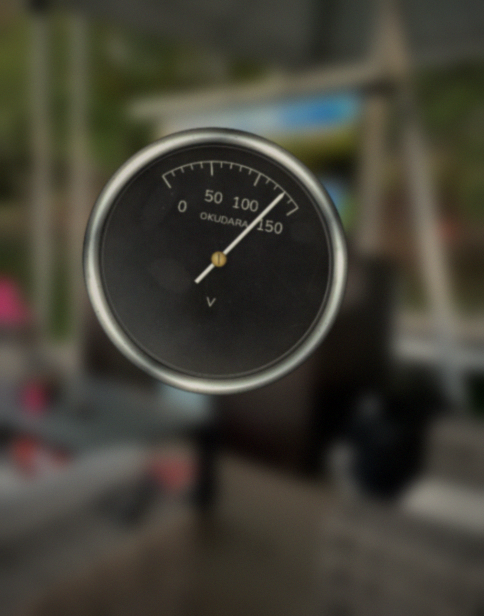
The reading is {"value": 130, "unit": "V"}
